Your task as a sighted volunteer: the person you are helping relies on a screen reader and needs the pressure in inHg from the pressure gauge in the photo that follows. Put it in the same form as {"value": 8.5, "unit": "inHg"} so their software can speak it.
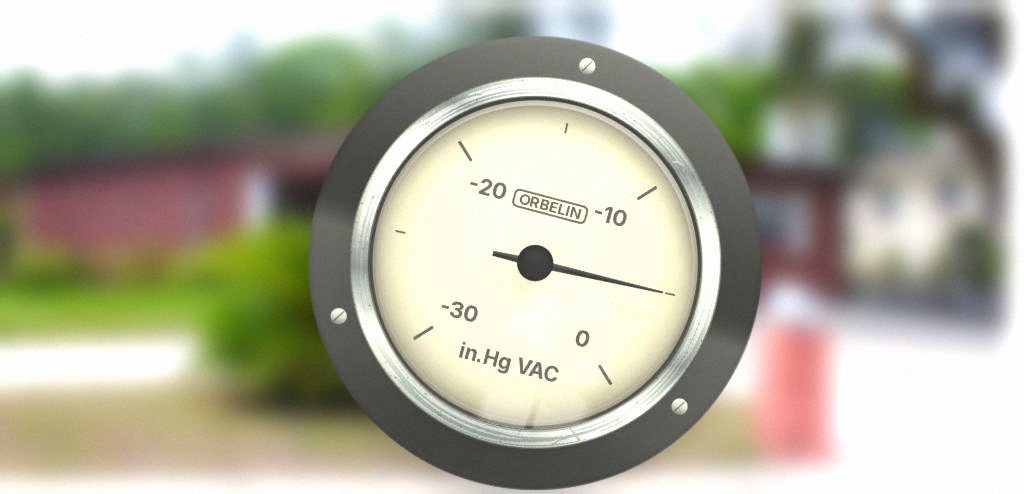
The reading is {"value": -5, "unit": "inHg"}
